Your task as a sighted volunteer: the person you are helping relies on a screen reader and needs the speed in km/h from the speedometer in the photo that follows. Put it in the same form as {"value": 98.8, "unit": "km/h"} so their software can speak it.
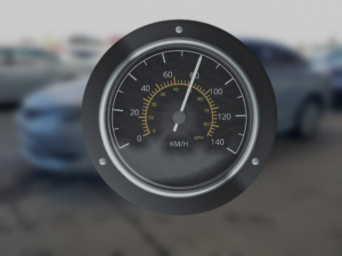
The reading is {"value": 80, "unit": "km/h"}
